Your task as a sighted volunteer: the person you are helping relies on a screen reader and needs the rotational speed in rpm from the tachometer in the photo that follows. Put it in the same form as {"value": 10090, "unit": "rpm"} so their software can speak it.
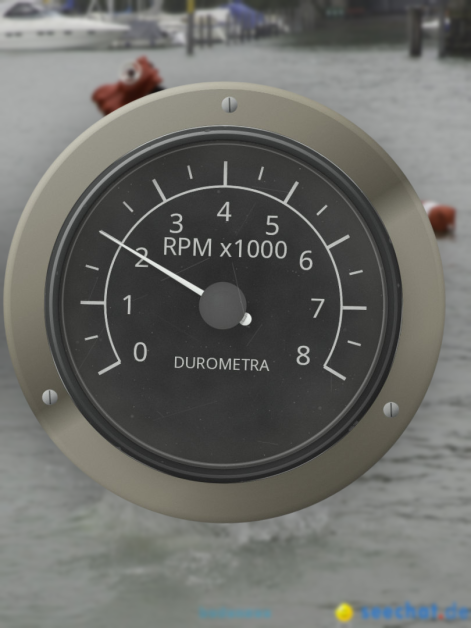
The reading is {"value": 2000, "unit": "rpm"}
